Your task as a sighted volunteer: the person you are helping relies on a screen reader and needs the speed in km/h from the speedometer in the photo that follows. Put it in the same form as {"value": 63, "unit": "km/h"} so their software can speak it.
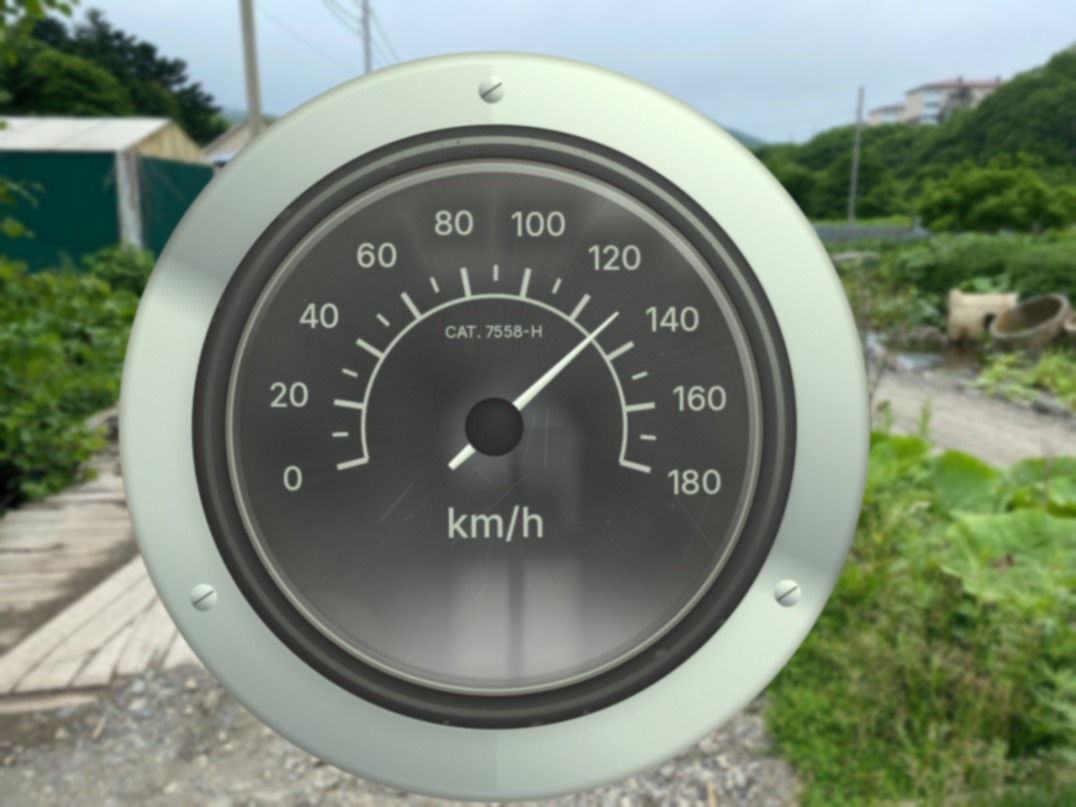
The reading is {"value": 130, "unit": "km/h"}
